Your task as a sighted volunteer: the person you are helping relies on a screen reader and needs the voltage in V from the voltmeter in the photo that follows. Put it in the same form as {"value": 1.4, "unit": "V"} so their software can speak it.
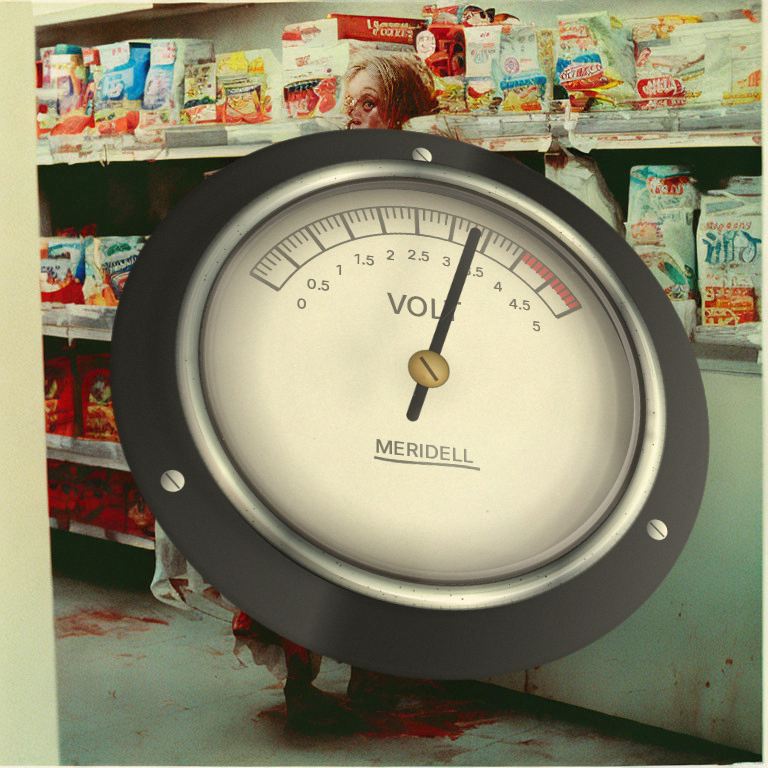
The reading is {"value": 3.3, "unit": "V"}
